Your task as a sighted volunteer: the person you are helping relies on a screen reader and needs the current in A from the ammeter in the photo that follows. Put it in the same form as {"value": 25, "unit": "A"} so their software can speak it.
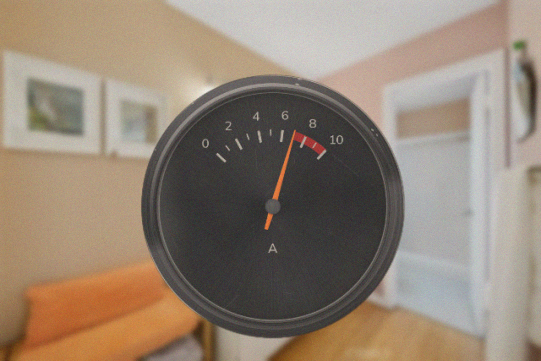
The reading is {"value": 7, "unit": "A"}
